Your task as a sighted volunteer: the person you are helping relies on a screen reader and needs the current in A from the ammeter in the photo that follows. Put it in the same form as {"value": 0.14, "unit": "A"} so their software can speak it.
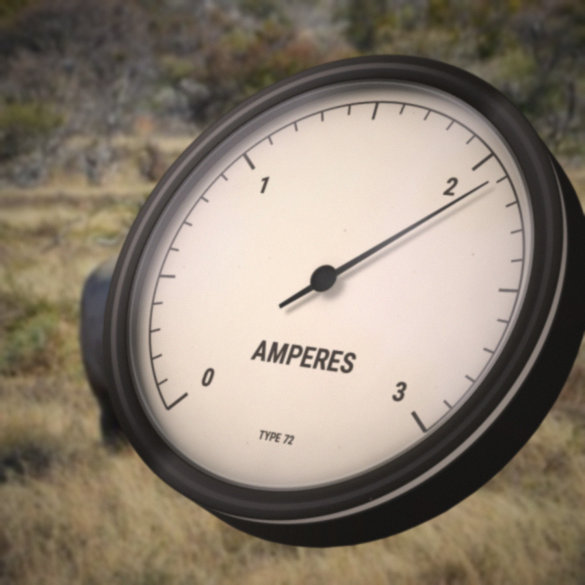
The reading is {"value": 2.1, "unit": "A"}
